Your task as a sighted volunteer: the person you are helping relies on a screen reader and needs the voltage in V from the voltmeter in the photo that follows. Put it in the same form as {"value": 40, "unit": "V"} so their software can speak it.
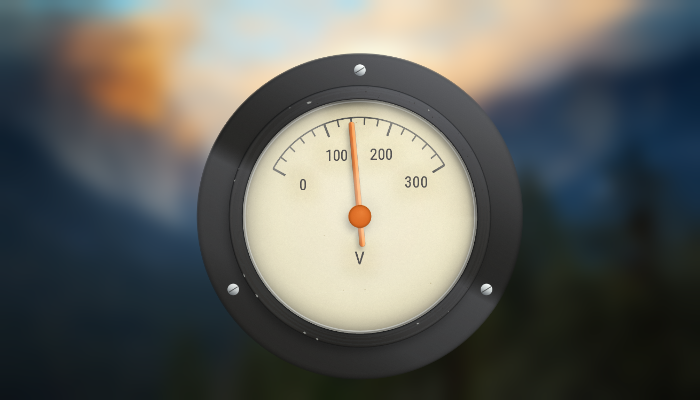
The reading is {"value": 140, "unit": "V"}
